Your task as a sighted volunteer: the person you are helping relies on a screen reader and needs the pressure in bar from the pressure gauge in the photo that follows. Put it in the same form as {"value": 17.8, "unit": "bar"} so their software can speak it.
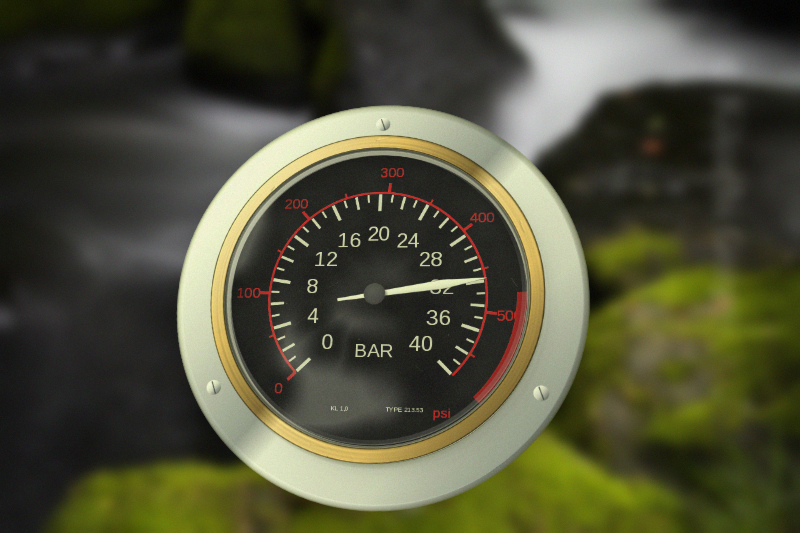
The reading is {"value": 32, "unit": "bar"}
